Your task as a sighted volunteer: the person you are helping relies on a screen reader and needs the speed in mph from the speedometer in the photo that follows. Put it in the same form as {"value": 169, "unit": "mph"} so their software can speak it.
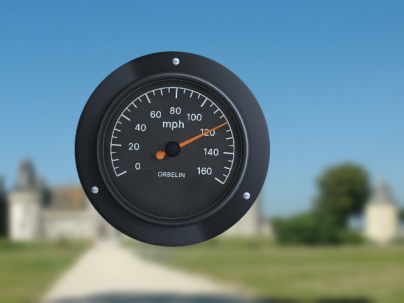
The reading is {"value": 120, "unit": "mph"}
